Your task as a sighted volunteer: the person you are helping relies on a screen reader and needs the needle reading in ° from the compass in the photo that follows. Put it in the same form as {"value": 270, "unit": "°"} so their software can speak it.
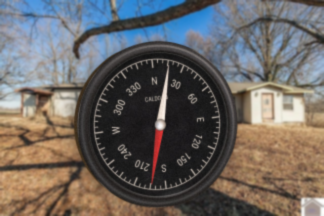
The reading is {"value": 195, "unit": "°"}
